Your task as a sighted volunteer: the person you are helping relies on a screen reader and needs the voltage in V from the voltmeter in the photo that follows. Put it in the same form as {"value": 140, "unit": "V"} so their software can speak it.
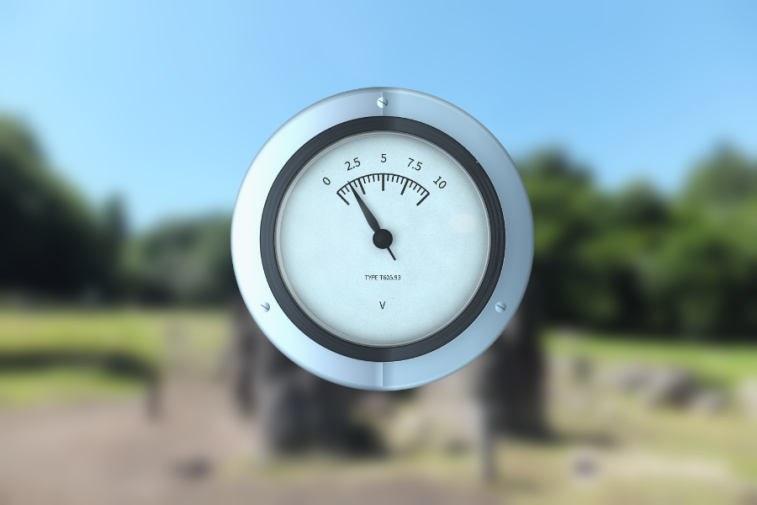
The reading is {"value": 1.5, "unit": "V"}
